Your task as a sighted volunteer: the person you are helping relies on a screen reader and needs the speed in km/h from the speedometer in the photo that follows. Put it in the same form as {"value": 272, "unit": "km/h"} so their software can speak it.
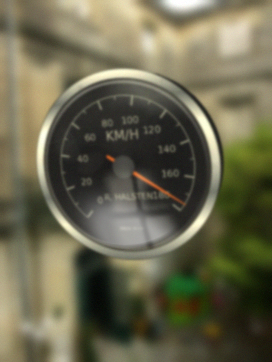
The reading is {"value": 175, "unit": "km/h"}
